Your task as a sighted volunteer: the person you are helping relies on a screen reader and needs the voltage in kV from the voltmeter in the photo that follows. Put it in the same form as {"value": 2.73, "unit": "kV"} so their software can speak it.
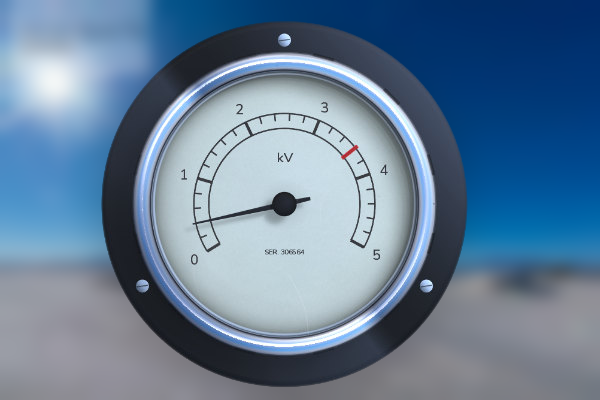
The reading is {"value": 0.4, "unit": "kV"}
